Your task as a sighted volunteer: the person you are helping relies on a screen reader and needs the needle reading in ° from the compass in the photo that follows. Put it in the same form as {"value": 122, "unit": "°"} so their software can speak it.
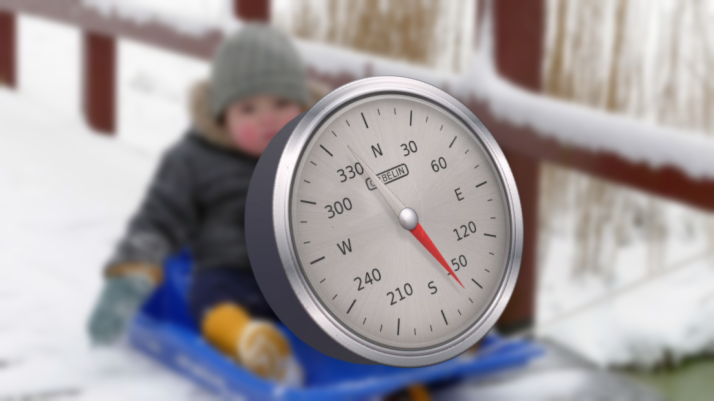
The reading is {"value": 160, "unit": "°"}
